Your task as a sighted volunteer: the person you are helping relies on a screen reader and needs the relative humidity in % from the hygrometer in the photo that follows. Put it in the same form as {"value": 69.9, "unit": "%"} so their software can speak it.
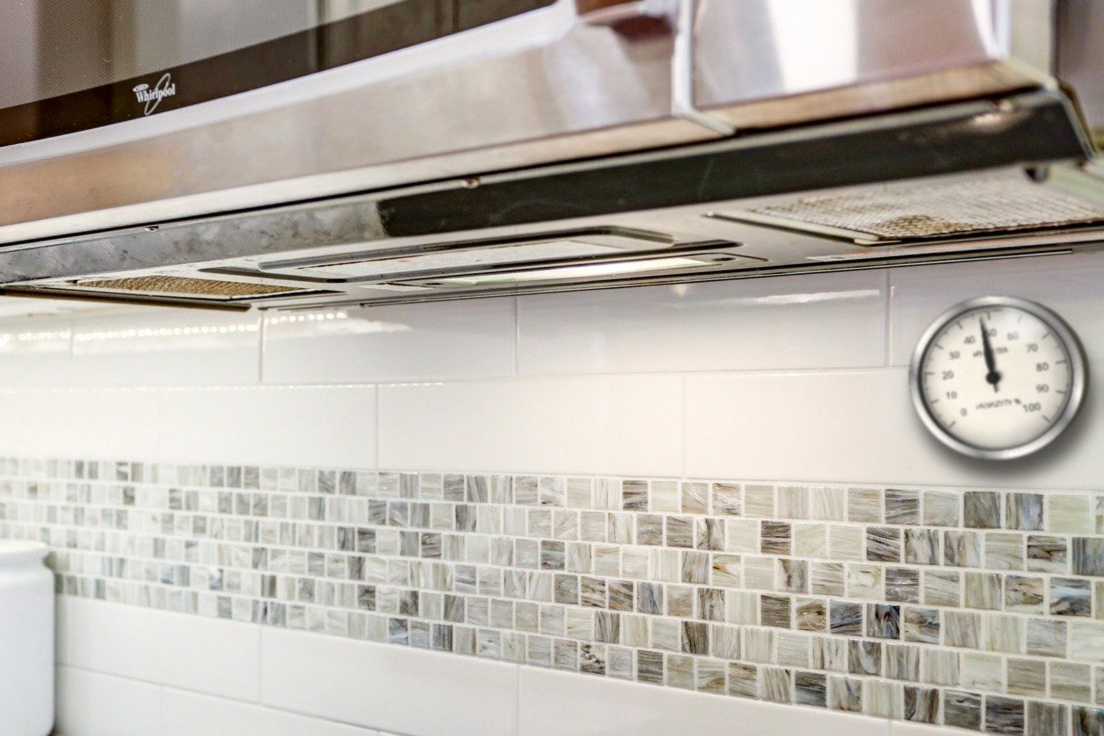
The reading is {"value": 47.5, "unit": "%"}
